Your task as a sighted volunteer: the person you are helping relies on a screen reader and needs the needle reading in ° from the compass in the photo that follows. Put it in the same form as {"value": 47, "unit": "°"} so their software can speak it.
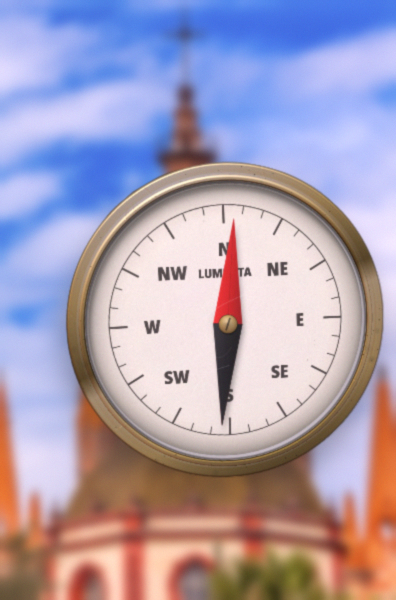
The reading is {"value": 5, "unit": "°"}
